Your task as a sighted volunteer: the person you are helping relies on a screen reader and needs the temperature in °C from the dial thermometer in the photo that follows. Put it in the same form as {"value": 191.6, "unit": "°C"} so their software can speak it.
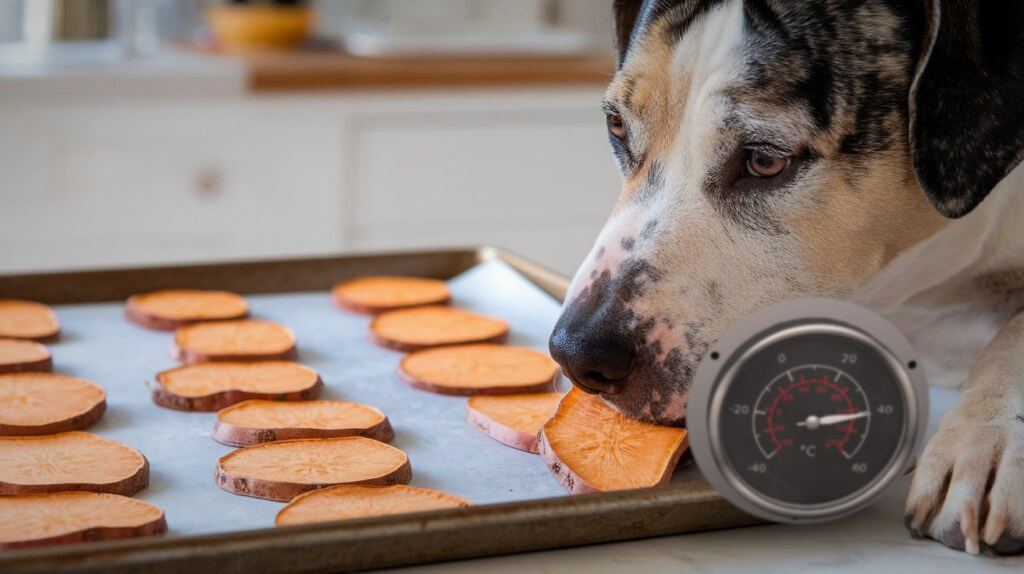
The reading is {"value": 40, "unit": "°C"}
